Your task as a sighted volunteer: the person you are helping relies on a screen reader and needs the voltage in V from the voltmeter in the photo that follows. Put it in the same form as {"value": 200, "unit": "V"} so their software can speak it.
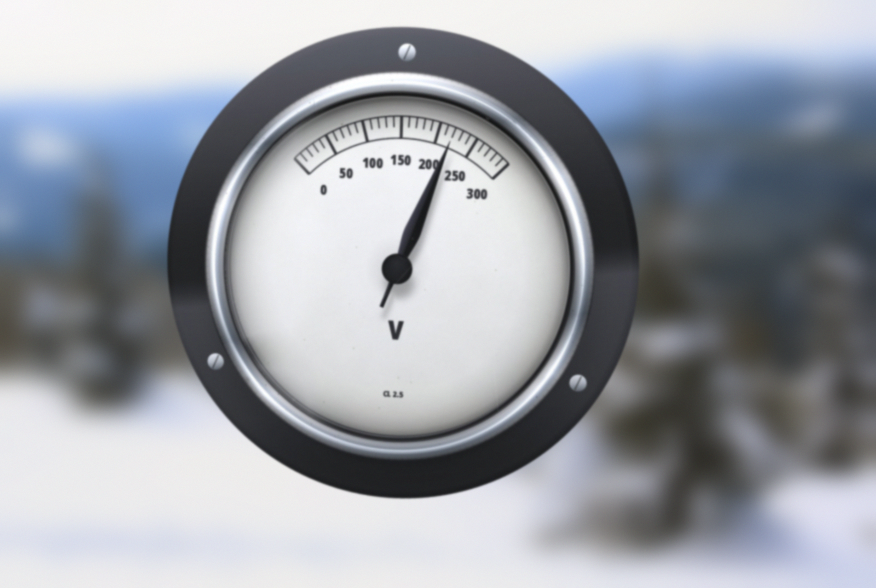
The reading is {"value": 220, "unit": "V"}
